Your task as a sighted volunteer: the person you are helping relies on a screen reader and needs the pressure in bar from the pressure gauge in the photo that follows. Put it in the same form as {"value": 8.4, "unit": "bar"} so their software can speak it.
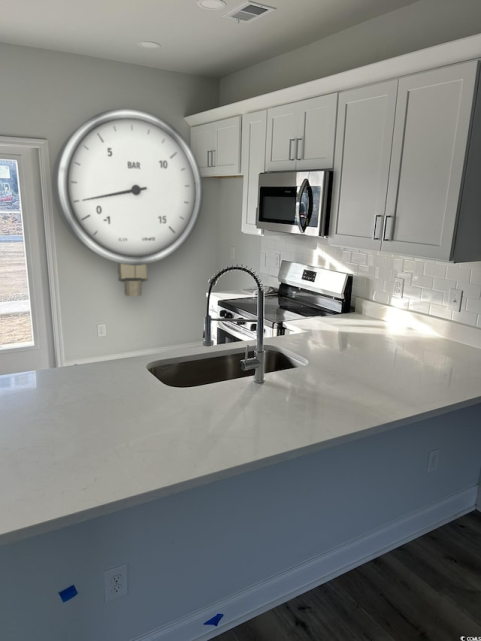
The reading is {"value": 1, "unit": "bar"}
